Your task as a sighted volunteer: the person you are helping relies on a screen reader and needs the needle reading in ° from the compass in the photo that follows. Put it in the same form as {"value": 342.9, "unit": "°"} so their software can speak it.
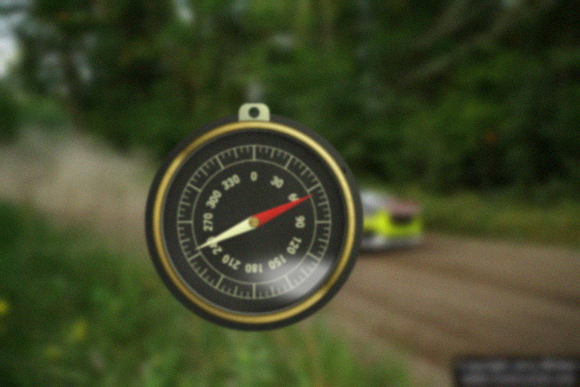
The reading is {"value": 65, "unit": "°"}
